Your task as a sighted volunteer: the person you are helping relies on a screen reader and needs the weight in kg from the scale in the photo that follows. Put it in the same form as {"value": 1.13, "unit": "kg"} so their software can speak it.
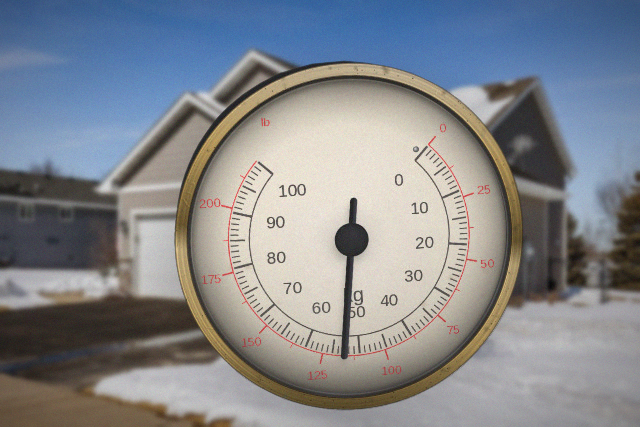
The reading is {"value": 53, "unit": "kg"}
